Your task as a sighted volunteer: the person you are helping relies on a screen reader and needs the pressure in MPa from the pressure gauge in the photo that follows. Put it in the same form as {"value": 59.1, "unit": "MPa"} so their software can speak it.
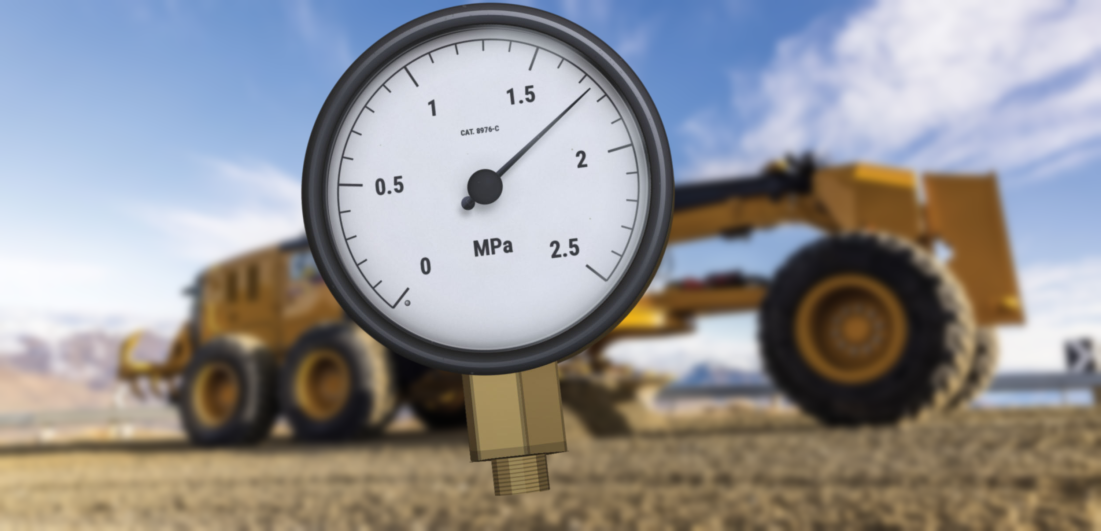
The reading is {"value": 1.75, "unit": "MPa"}
